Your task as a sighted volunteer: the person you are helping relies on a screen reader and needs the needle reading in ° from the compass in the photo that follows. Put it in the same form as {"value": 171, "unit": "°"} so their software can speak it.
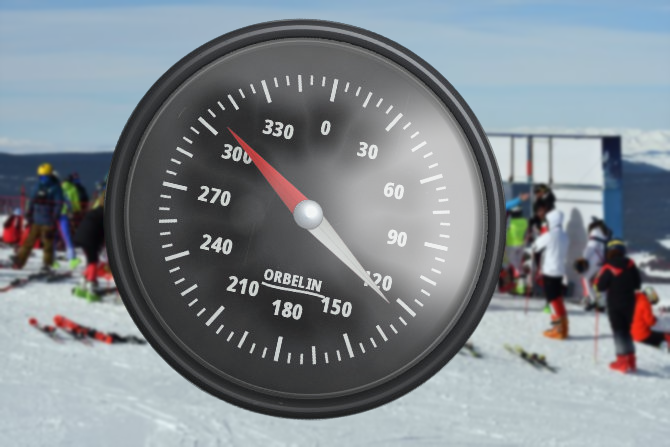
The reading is {"value": 305, "unit": "°"}
